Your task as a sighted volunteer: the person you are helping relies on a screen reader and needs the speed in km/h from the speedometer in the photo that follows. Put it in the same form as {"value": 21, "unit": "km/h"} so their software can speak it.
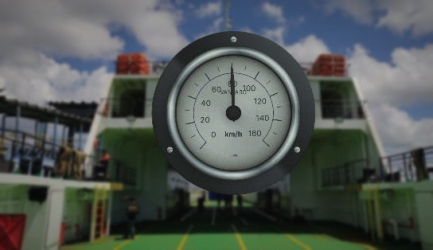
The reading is {"value": 80, "unit": "km/h"}
